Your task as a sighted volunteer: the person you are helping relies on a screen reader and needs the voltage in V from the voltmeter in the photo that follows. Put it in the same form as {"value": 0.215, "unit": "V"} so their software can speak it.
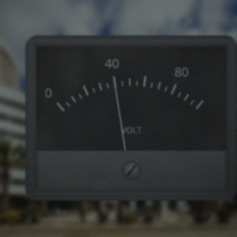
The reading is {"value": 40, "unit": "V"}
